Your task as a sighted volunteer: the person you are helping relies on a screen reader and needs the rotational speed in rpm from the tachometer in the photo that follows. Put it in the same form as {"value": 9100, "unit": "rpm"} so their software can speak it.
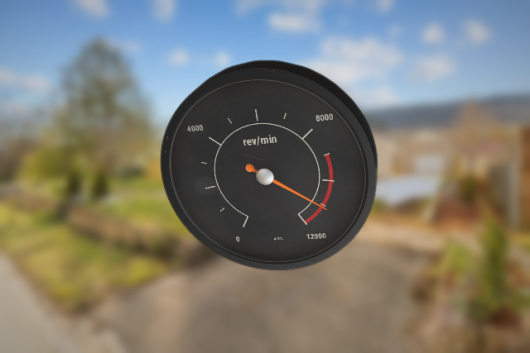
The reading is {"value": 11000, "unit": "rpm"}
